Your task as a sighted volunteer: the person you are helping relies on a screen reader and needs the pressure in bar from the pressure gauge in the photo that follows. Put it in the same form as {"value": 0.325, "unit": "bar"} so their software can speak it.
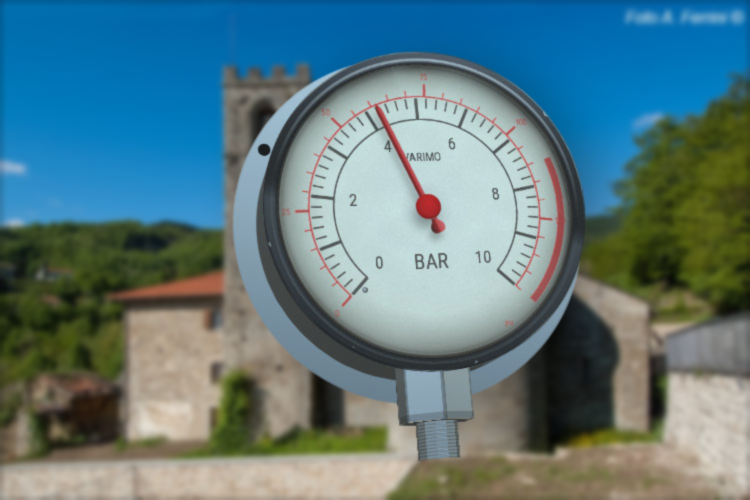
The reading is {"value": 4.2, "unit": "bar"}
